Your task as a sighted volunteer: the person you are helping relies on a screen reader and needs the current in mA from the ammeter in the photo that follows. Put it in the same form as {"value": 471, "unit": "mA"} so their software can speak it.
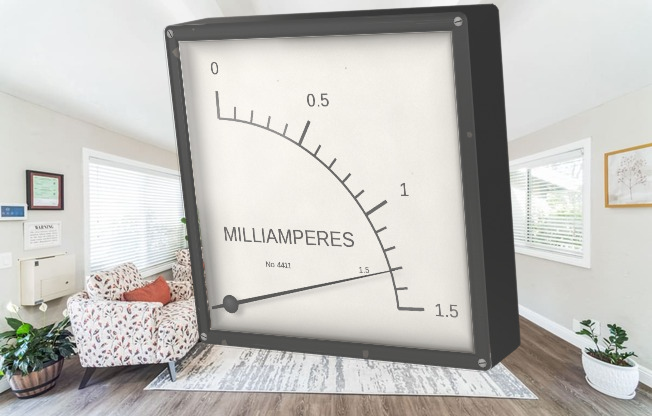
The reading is {"value": 1.3, "unit": "mA"}
